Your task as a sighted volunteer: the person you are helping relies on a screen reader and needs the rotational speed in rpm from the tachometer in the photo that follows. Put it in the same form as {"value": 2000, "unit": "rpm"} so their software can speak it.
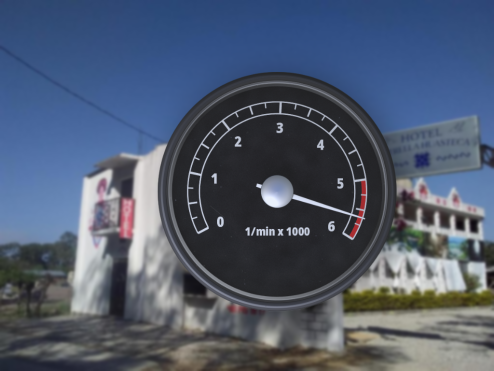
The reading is {"value": 5625, "unit": "rpm"}
